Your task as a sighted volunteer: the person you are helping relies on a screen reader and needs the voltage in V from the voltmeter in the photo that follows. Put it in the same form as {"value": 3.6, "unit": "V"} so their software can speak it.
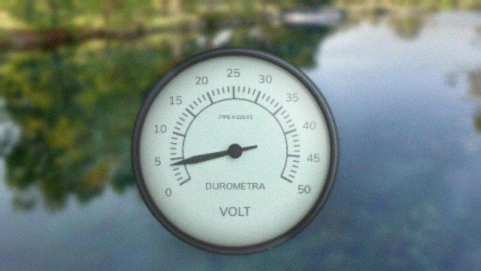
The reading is {"value": 4, "unit": "V"}
